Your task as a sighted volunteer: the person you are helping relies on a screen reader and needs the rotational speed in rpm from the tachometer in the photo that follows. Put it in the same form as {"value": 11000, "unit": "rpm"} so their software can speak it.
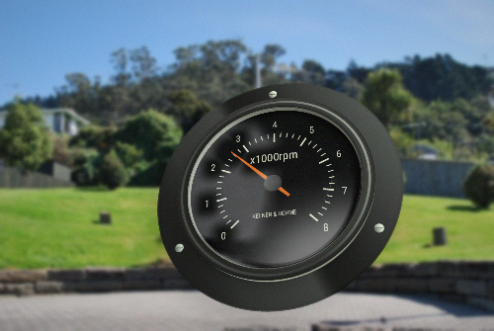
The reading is {"value": 2600, "unit": "rpm"}
